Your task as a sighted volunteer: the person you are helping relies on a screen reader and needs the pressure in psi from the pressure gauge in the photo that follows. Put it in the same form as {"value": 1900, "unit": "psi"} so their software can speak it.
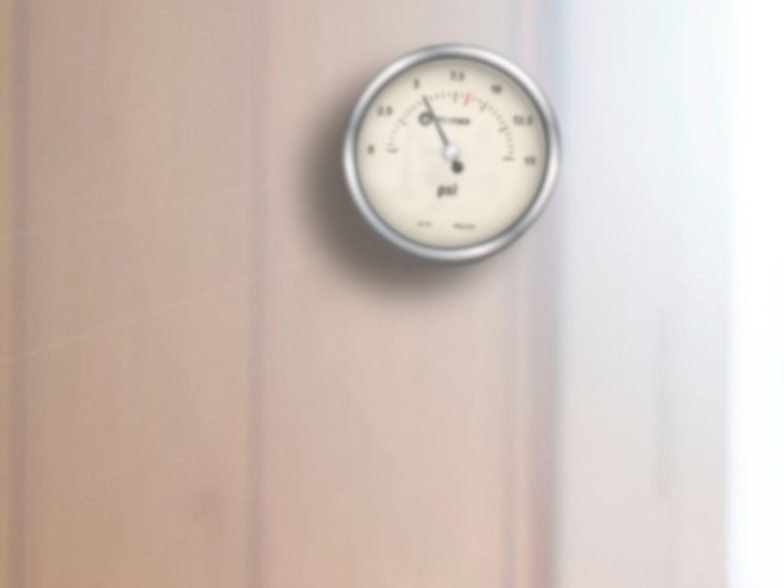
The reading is {"value": 5, "unit": "psi"}
